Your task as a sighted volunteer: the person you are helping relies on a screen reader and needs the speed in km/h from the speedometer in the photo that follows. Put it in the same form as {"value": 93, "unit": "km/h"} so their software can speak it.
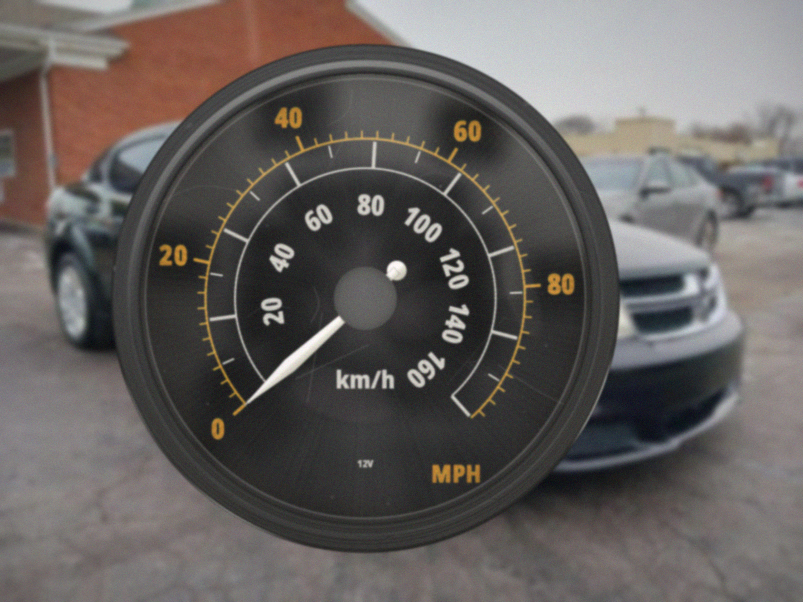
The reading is {"value": 0, "unit": "km/h"}
